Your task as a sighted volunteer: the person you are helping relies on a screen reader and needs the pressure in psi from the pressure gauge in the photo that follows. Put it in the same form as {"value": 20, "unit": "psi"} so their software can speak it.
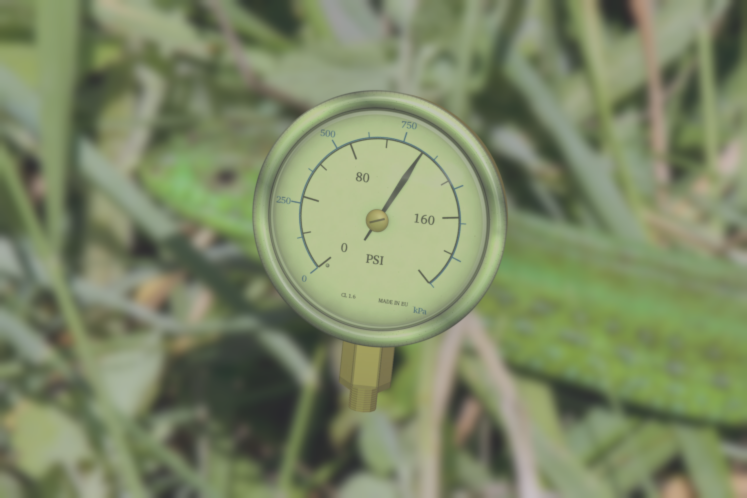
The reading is {"value": 120, "unit": "psi"}
